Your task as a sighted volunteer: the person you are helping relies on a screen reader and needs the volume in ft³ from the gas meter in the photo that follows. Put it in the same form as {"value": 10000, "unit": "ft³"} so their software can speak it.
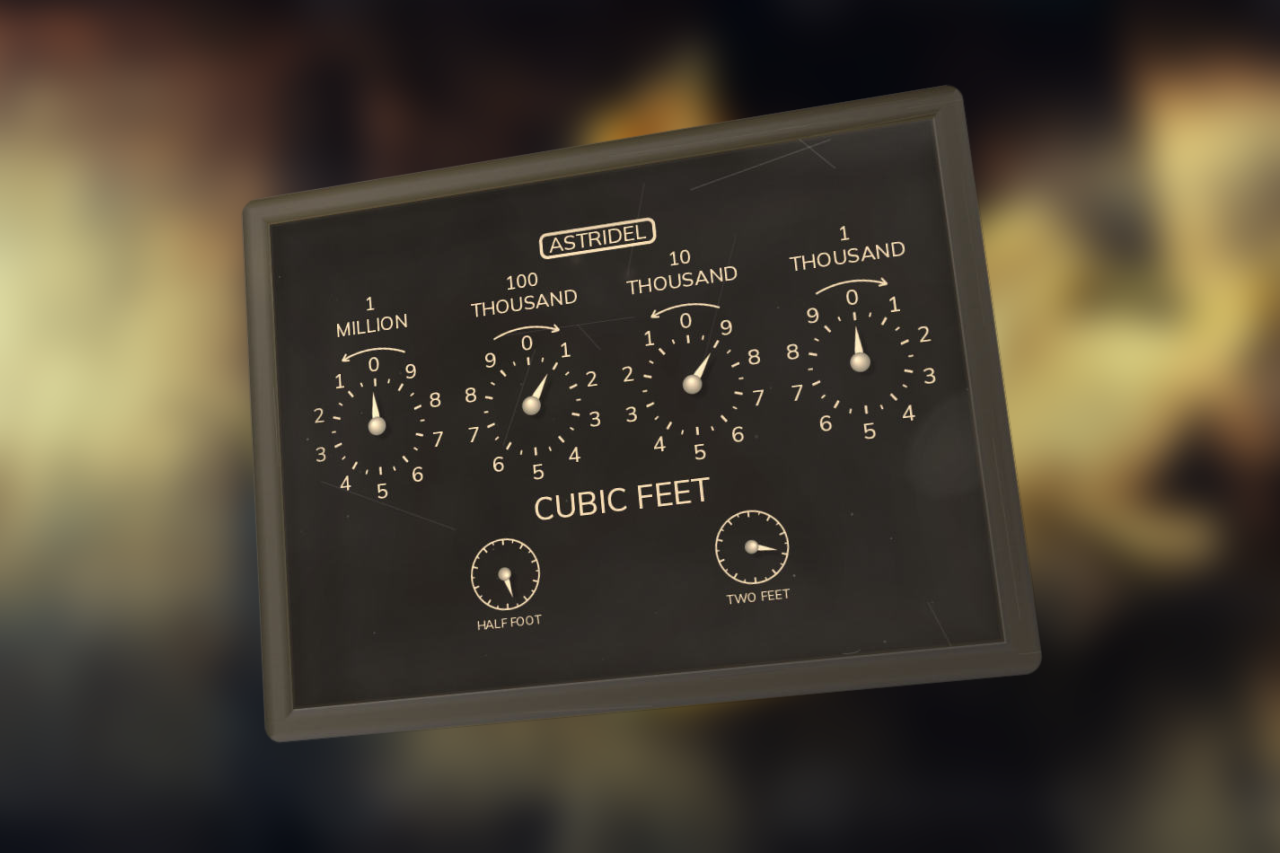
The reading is {"value": 9000, "unit": "ft³"}
